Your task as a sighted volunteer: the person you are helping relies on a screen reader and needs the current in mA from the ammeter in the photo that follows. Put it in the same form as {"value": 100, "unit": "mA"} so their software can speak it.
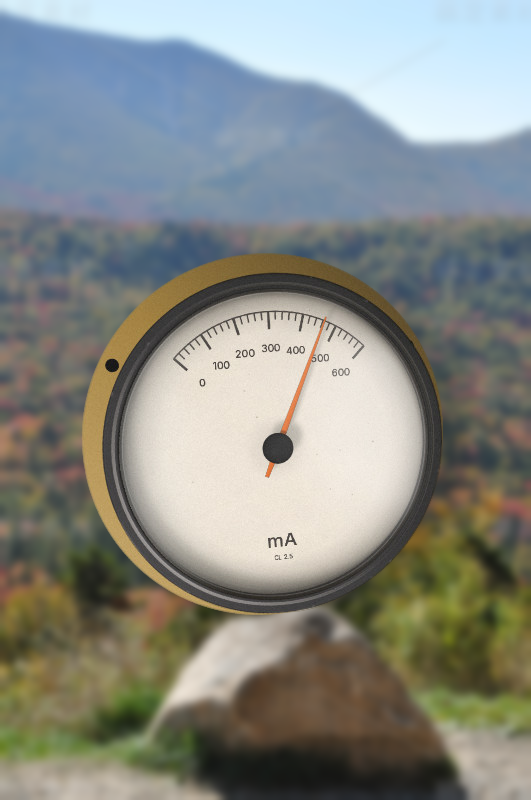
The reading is {"value": 460, "unit": "mA"}
